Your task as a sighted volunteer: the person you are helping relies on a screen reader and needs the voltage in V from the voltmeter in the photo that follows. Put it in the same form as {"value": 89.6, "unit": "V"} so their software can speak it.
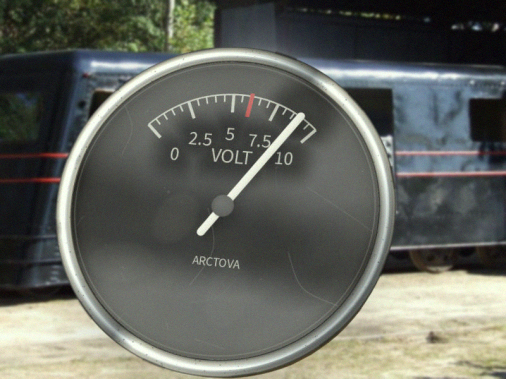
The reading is {"value": 9, "unit": "V"}
